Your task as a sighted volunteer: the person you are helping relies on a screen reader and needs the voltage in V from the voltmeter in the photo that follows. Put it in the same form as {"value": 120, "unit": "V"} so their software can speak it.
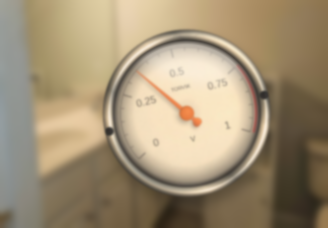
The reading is {"value": 0.35, "unit": "V"}
